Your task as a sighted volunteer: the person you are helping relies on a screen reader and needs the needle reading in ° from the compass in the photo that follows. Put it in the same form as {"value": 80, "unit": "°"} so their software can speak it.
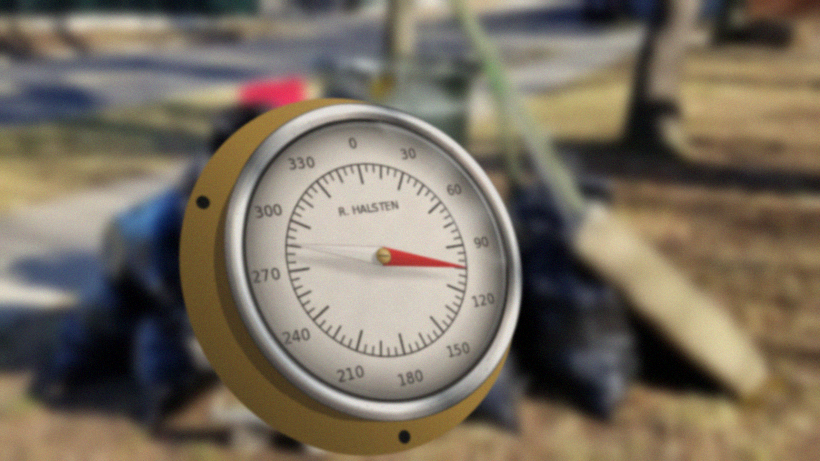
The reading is {"value": 105, "unit": "°"}
